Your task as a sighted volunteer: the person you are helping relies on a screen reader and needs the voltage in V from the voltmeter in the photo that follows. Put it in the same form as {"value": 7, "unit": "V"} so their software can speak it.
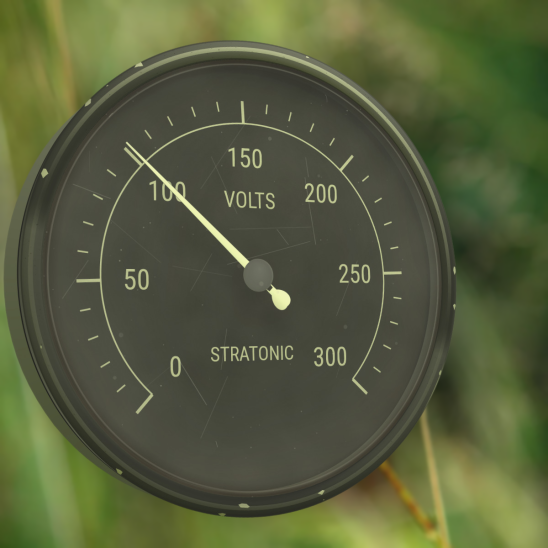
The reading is {"value": 100, "unit": "V"}
